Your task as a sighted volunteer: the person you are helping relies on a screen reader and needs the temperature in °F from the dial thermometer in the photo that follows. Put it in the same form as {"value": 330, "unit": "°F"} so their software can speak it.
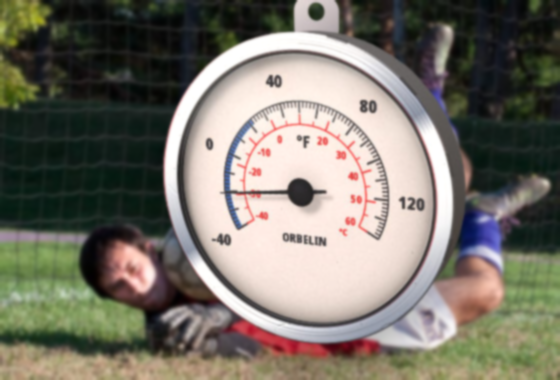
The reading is {"value": -20, "unit": "°F"}
